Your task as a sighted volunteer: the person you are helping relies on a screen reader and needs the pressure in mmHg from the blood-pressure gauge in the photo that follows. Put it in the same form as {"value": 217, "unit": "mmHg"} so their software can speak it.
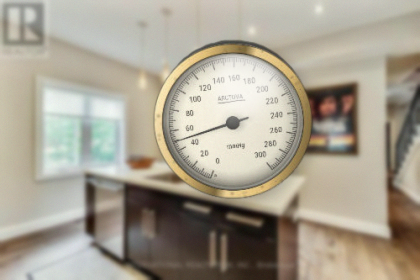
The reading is {"value": 50, "unit": "mmHg"}
